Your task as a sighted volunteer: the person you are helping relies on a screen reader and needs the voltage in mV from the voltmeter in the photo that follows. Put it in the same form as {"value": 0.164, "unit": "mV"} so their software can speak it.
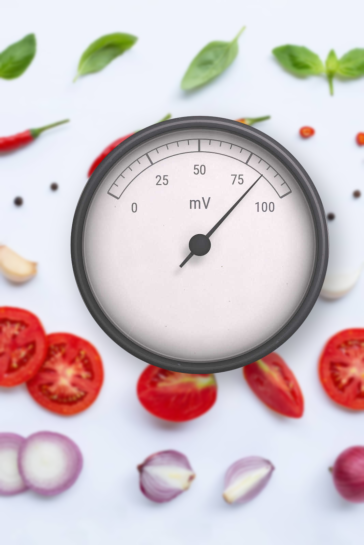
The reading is {"value": 85, "unit": "mV"}
